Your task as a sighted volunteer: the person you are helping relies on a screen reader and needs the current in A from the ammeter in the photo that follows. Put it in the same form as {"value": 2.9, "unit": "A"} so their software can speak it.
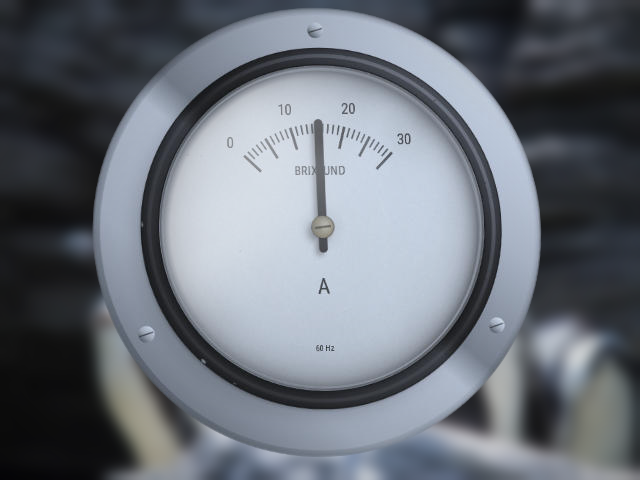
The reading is {"value": 15, "unit": "A"}
